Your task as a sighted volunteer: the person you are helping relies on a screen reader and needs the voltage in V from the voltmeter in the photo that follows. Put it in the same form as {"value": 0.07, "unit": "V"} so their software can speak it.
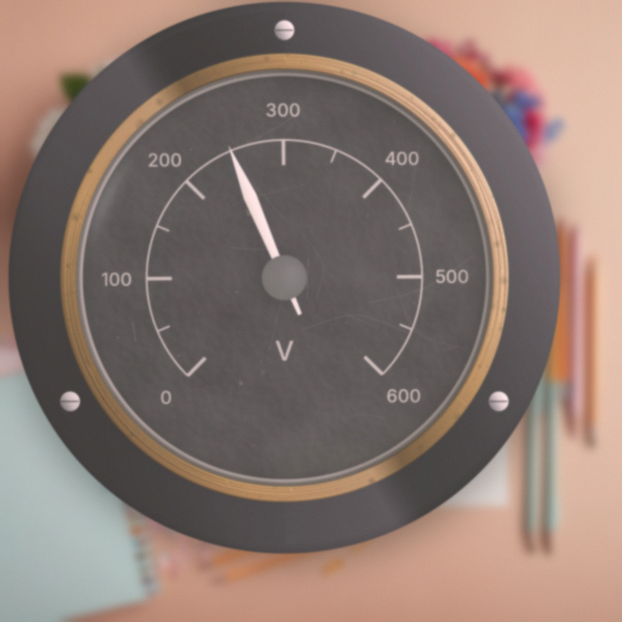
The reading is {"value": 250, "unit": "V"}
